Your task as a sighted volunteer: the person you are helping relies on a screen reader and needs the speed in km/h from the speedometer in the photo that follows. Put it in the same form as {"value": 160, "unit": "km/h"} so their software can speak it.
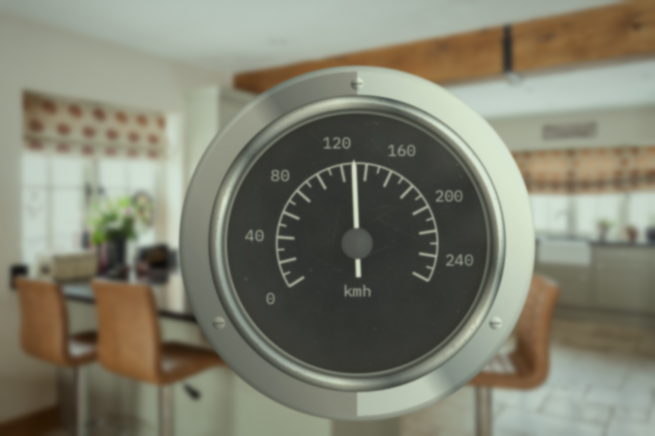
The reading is {"value": 130, "unit": "km/h"}
